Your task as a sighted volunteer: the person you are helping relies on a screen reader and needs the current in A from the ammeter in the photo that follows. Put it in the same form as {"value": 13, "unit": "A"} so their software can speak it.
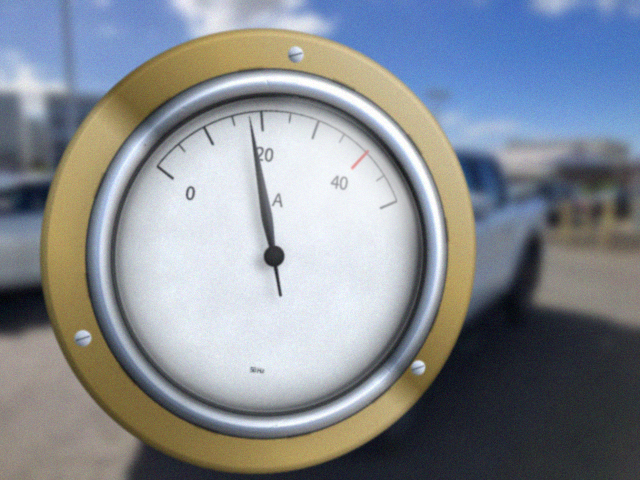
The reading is {"value": 17.5, "unit": "A"}
